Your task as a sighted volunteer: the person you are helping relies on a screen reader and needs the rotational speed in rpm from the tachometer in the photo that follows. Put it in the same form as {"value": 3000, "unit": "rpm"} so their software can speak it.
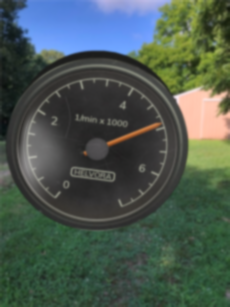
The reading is {"value": 4875, "unit": "rpm"}
